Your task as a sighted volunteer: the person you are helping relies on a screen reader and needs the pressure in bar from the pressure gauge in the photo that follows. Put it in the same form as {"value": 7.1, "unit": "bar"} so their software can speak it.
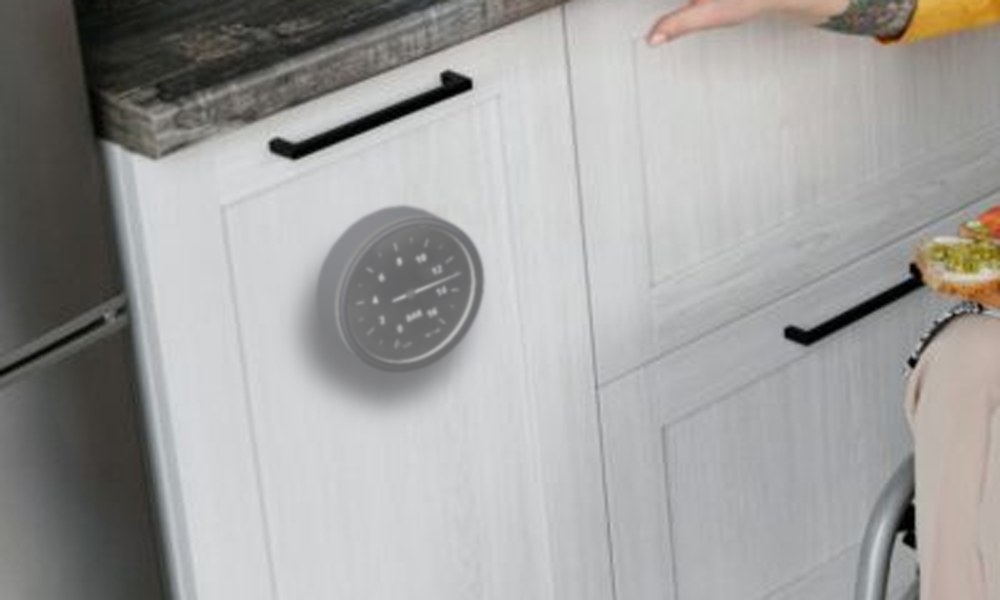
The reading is {"value": 13, "unit": "bar"}
